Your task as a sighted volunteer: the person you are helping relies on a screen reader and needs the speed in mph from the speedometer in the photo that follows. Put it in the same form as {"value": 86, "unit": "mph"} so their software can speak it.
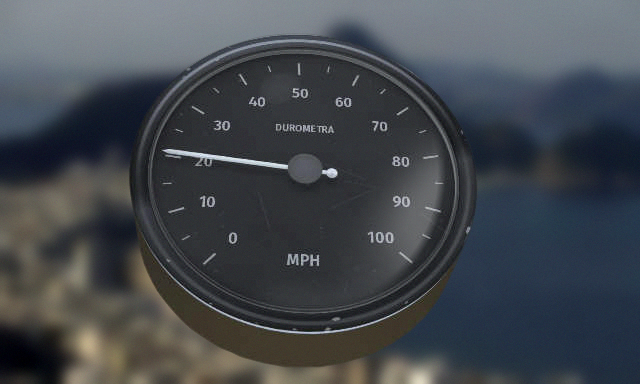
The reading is {"value": 20, "unit": "mph"}
